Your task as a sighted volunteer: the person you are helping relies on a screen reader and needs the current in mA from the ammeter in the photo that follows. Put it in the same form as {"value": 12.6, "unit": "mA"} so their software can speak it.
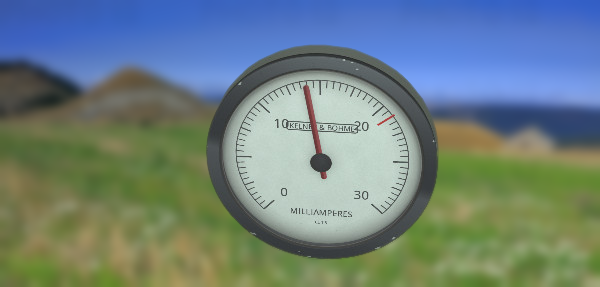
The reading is {"value": 14, "unit": "mA"}
